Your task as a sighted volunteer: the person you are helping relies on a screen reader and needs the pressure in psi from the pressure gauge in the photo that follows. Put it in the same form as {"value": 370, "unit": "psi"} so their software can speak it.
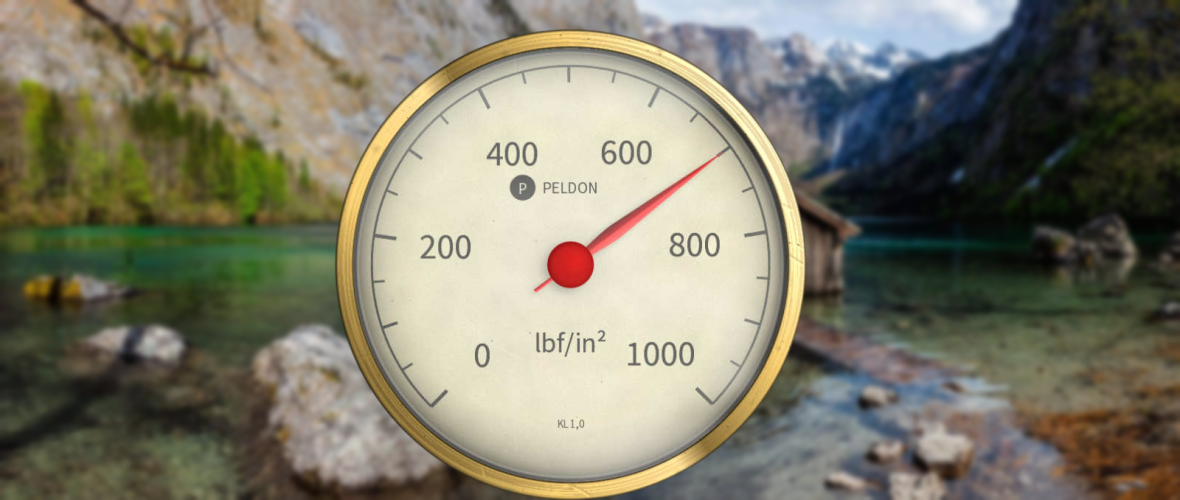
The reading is {"value": 700, "unit": "psi"}
